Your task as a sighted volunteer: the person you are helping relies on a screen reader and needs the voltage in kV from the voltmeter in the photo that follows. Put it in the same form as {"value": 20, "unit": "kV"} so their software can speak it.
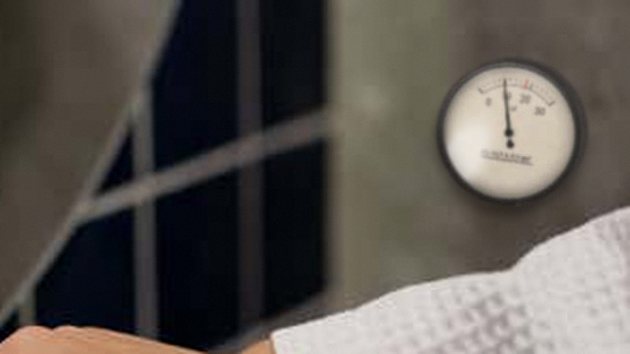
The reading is {"value": 10, "unit": "kV"}
